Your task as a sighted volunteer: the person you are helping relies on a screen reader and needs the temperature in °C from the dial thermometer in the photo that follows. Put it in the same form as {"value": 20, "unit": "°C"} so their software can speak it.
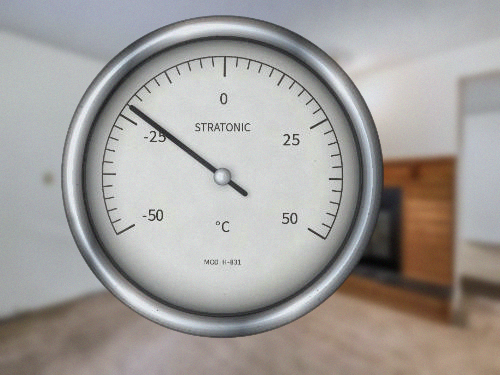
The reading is {"value": -22.5, "unit": "°C"}
